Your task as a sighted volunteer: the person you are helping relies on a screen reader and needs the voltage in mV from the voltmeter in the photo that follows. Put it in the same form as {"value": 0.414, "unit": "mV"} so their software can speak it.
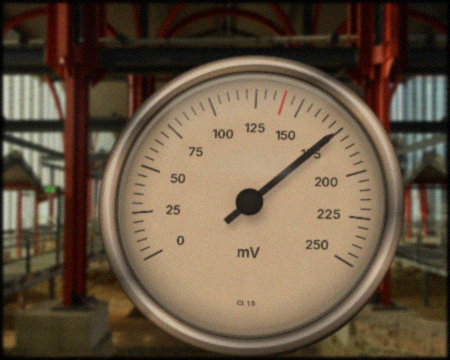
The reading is {"value": 175, "unit": "mV"}
